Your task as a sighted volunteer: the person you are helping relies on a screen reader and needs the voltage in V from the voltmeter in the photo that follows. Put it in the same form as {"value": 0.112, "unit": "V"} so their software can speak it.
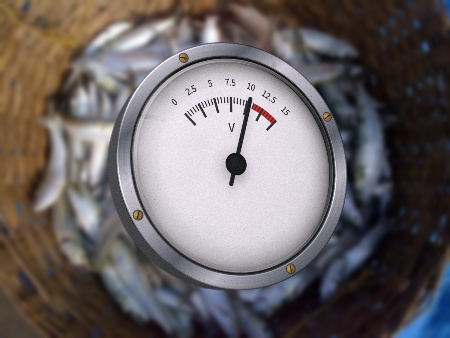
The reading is {"value": 10, "unit": "V"}
